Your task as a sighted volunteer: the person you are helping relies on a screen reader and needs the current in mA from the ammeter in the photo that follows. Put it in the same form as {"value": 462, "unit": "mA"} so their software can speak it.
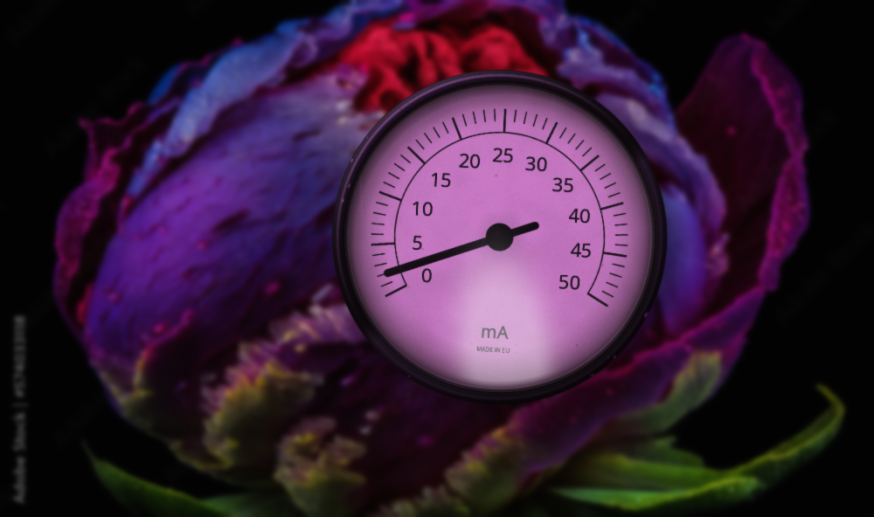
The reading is {"value": 2, "unit": "mA"}
